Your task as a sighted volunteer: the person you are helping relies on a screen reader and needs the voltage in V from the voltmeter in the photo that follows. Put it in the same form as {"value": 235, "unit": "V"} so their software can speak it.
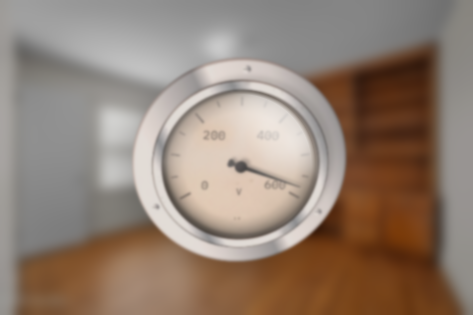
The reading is {"value": 575, "unit": "V"}
